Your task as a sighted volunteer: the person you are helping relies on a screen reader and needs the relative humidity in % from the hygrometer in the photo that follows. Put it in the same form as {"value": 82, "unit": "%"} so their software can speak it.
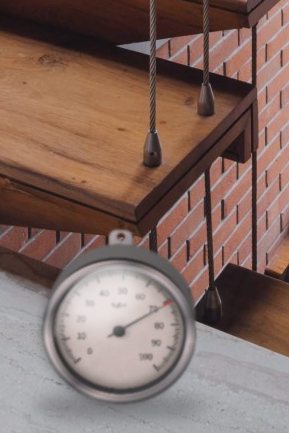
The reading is {"value": 70, "unit": "%"}
